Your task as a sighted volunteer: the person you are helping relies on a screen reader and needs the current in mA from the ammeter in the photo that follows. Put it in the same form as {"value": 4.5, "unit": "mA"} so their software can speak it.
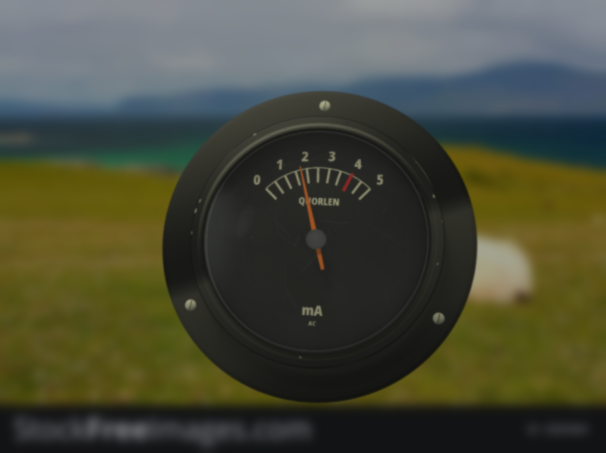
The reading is {"value": 1.75, "unit": "mA"}
